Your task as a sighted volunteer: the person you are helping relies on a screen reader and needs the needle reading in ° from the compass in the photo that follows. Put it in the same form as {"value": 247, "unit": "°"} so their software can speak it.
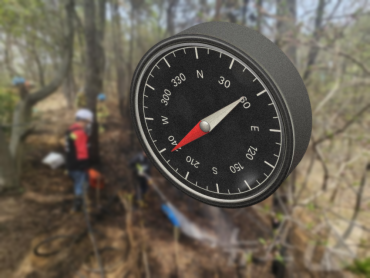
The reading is {"value": 235, "unit": "°"}
